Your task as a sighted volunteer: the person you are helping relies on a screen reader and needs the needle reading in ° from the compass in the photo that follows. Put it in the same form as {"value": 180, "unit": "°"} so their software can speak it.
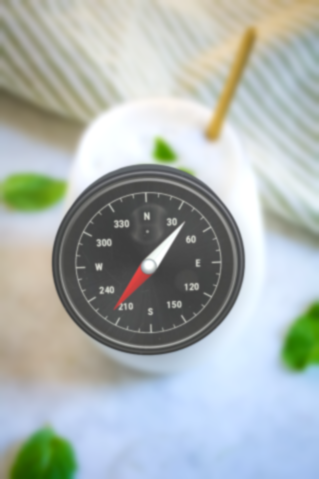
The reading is {"value": 220, "unit": "°"}
